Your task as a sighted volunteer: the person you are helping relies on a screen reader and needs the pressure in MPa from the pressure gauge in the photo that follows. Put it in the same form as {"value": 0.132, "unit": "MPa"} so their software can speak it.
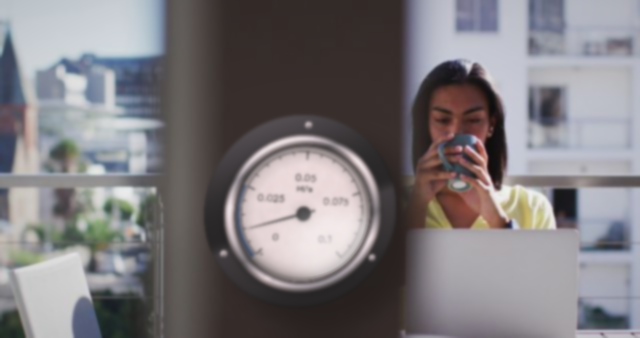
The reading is {"value": 0.01, "unit": "MPa"}
